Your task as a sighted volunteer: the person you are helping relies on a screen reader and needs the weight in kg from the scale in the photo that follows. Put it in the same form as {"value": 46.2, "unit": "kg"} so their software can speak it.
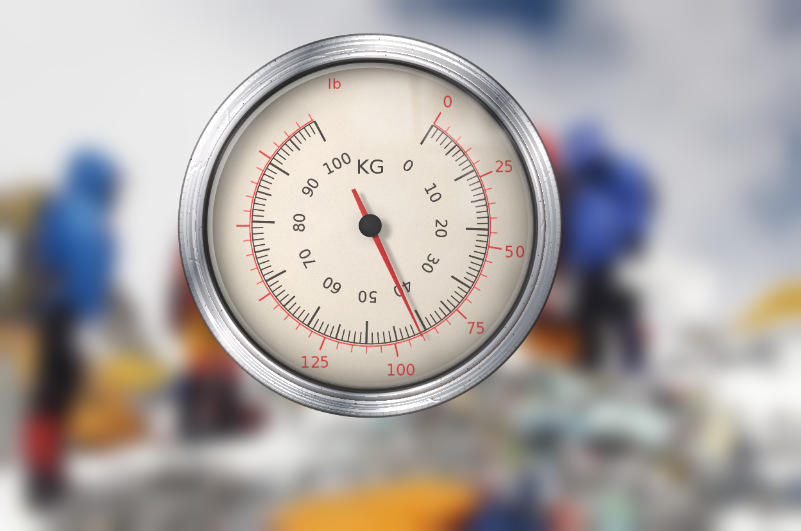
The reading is {"value": 41, "unit": "kg"}
